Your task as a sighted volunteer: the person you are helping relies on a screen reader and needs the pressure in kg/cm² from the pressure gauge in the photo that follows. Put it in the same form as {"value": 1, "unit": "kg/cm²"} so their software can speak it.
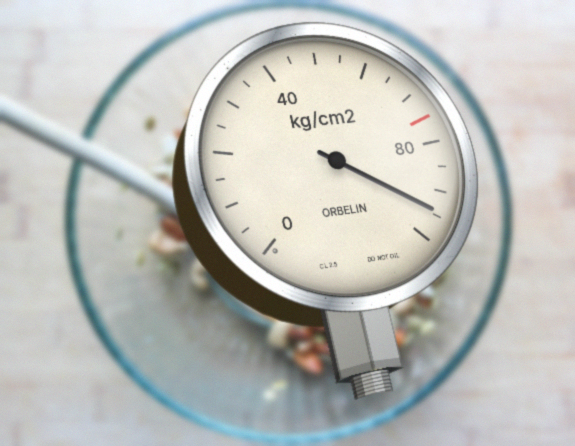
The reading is {"value": 95, "unit": "kg/cm²"}
